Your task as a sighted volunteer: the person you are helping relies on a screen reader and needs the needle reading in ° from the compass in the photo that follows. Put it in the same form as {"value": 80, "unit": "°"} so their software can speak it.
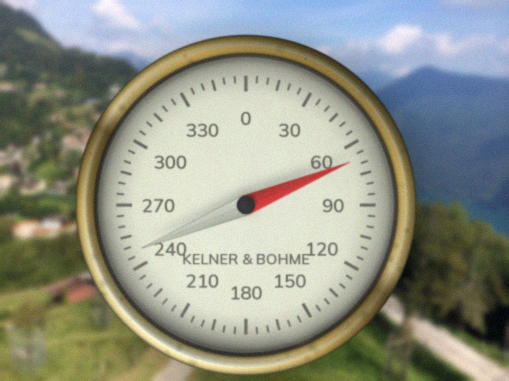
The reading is {"value": 67.5, "unit": "°"}
